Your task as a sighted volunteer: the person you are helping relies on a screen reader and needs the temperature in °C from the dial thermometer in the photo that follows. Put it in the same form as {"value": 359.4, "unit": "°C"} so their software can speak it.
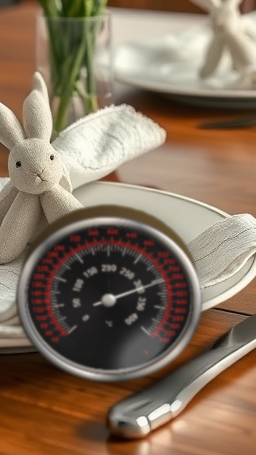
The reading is {"value": 300, "unit": "°C"}
